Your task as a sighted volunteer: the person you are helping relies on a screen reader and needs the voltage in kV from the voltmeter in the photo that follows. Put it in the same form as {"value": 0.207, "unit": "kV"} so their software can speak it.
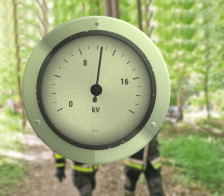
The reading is {"value": 10.5, "unit": "kV"}
